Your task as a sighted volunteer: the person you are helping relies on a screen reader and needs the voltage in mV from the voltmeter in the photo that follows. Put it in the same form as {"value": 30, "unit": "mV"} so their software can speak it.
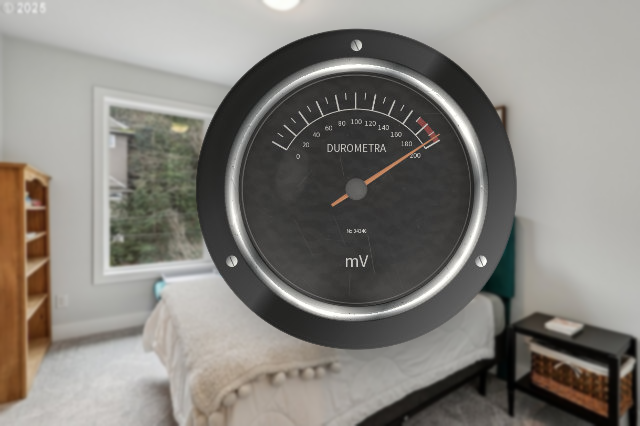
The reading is {"value": 195, "unit": "mV"}
